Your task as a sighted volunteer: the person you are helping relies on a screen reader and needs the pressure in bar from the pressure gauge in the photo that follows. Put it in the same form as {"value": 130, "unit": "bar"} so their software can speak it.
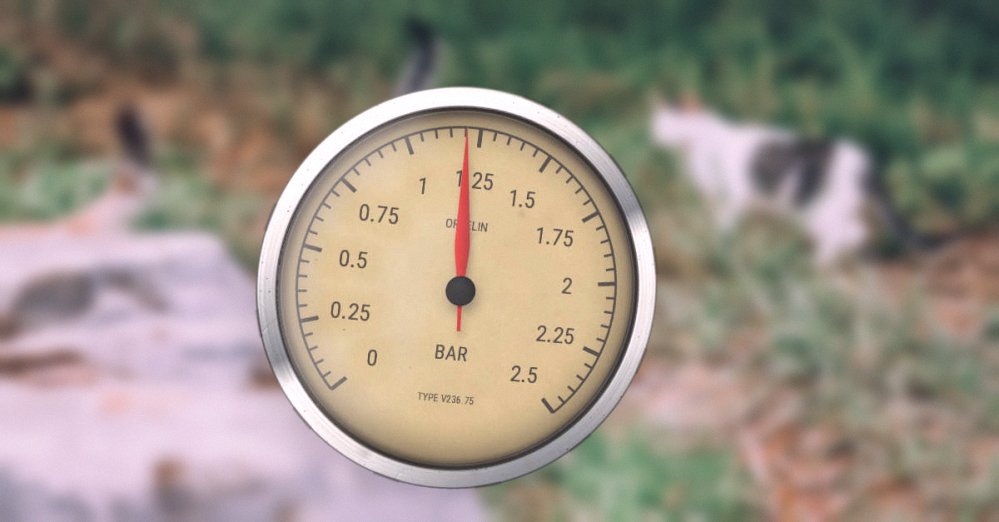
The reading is {"value": 1.2, "unit": "bar"}
